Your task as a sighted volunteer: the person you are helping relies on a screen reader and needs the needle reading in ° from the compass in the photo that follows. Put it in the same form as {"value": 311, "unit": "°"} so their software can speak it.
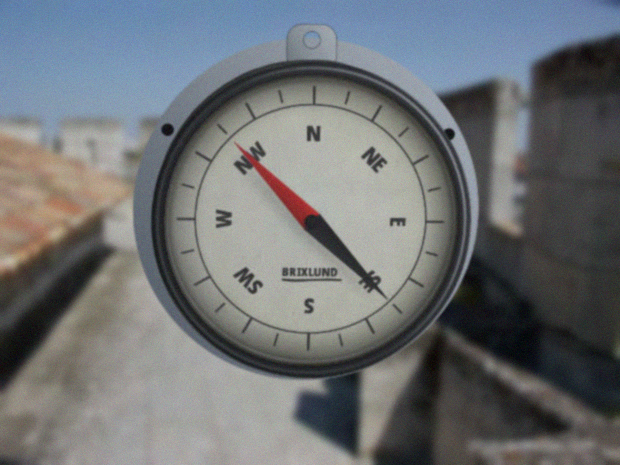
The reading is {"value": 315, "unit": "°"}
